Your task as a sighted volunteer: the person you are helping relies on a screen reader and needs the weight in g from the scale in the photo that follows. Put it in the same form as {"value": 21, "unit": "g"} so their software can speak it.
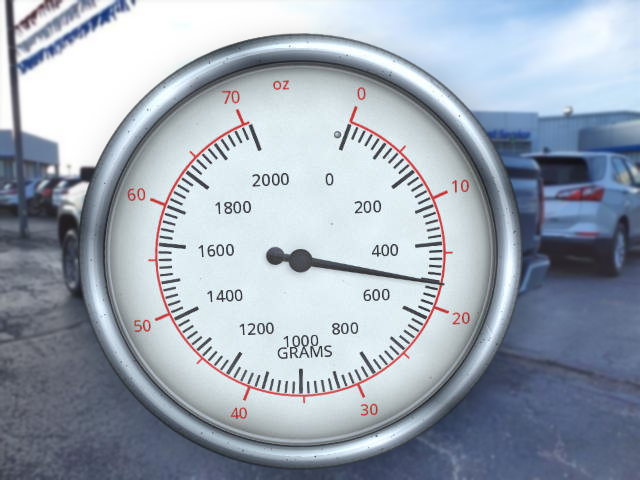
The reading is {"value": 500, "unit": "g"}
